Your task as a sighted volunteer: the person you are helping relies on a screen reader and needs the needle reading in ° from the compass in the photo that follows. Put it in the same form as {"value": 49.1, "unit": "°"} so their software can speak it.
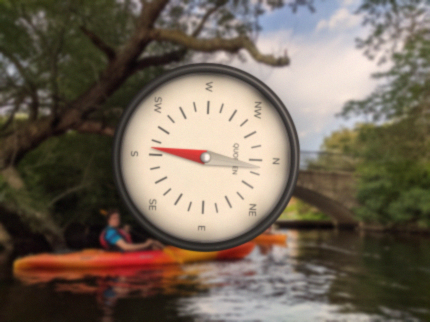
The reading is {"value": 187.5, "unit": "°"}
